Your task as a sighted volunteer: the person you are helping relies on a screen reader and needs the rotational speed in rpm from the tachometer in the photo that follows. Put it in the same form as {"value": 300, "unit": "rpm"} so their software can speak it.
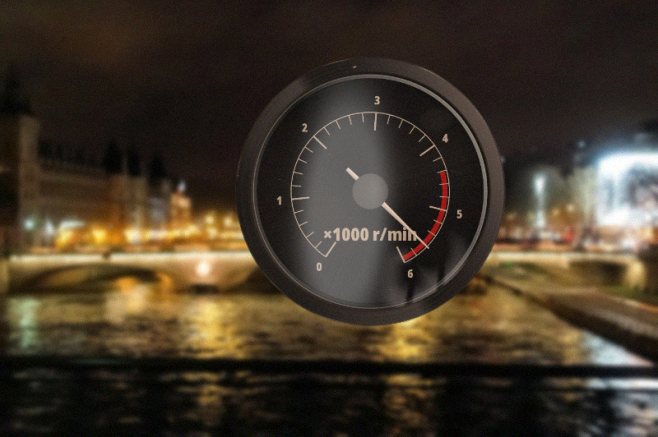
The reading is {"value": 5600, "unit": "rpm"}
